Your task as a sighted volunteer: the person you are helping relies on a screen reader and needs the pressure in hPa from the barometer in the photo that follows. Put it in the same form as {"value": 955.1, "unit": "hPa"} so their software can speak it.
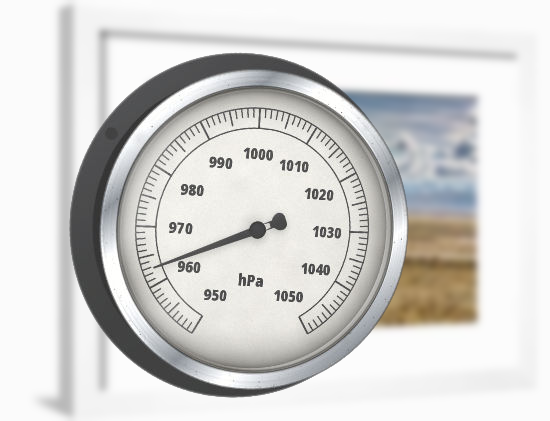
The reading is {"value": 963, "unit": "hPa"}
